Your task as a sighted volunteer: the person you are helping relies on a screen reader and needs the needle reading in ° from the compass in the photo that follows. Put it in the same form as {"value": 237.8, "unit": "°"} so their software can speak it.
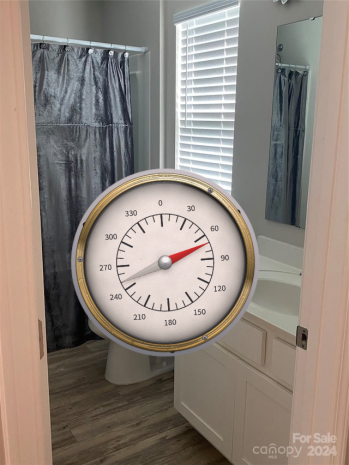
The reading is {"value": 70, "unit": "°"}
